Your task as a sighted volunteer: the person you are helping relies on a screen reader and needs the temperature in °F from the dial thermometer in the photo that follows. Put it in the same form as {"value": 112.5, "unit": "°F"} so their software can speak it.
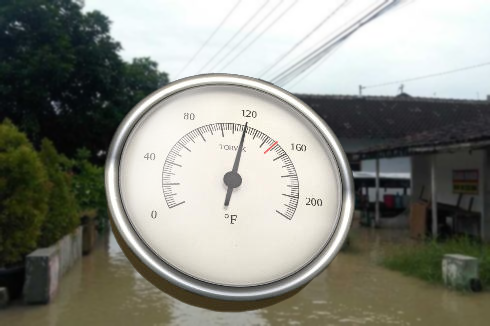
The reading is {"value": 120, "unit": "°F"}
